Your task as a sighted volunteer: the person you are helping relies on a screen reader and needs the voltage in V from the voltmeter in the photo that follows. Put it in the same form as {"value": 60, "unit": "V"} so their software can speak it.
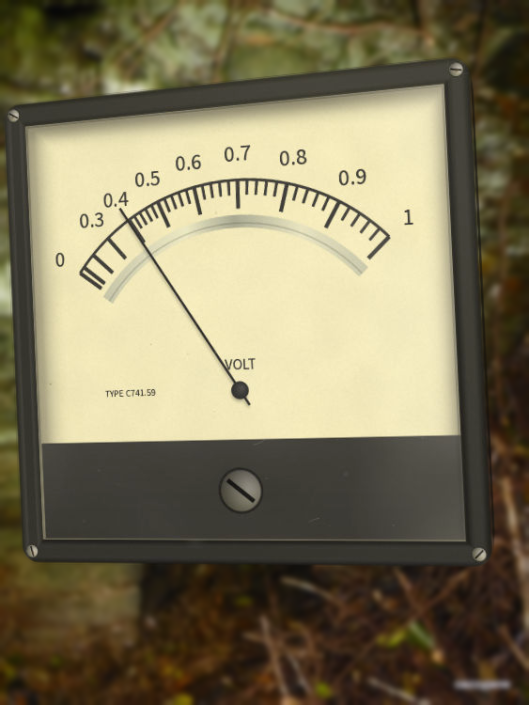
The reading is {"value": 0.4, "unit": "V"}
